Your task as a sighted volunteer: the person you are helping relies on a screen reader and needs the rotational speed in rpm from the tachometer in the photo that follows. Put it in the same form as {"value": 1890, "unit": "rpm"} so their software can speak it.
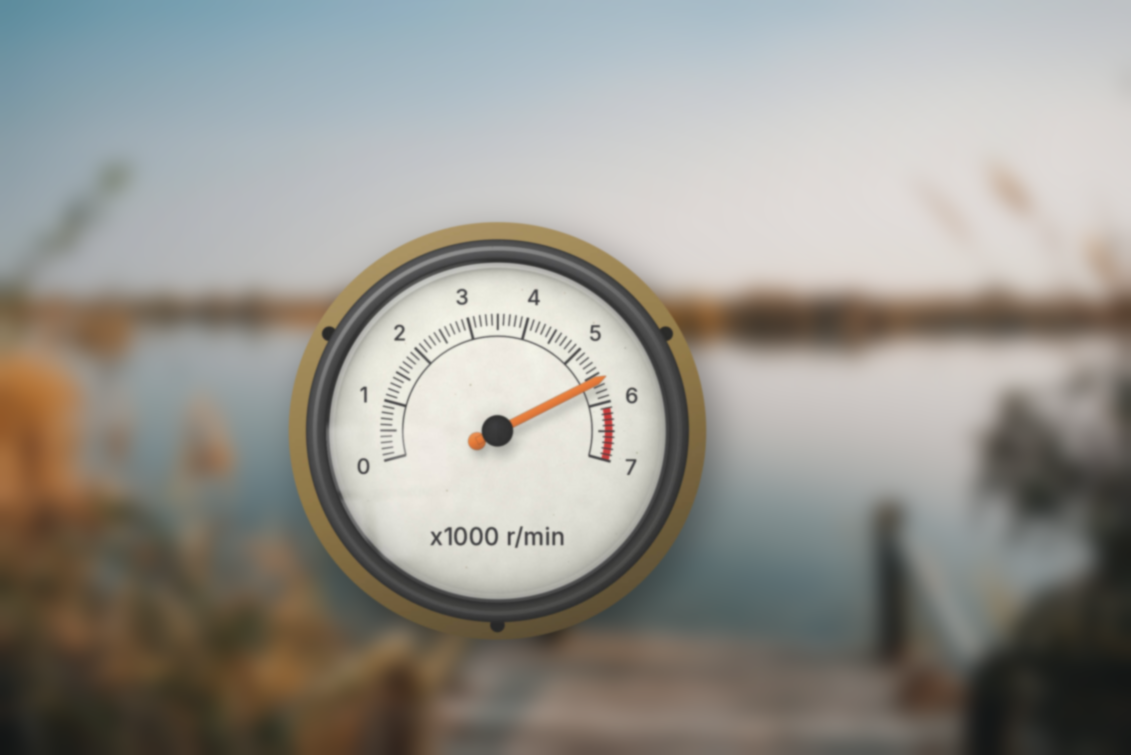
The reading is {"value": 5600, "unit": "rpm"}
